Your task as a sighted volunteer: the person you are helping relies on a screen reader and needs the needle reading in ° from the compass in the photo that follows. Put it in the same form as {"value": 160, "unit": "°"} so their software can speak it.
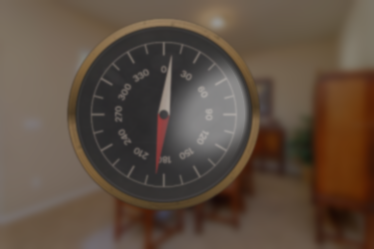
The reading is {"value": 187.5, "unit": "°"}
